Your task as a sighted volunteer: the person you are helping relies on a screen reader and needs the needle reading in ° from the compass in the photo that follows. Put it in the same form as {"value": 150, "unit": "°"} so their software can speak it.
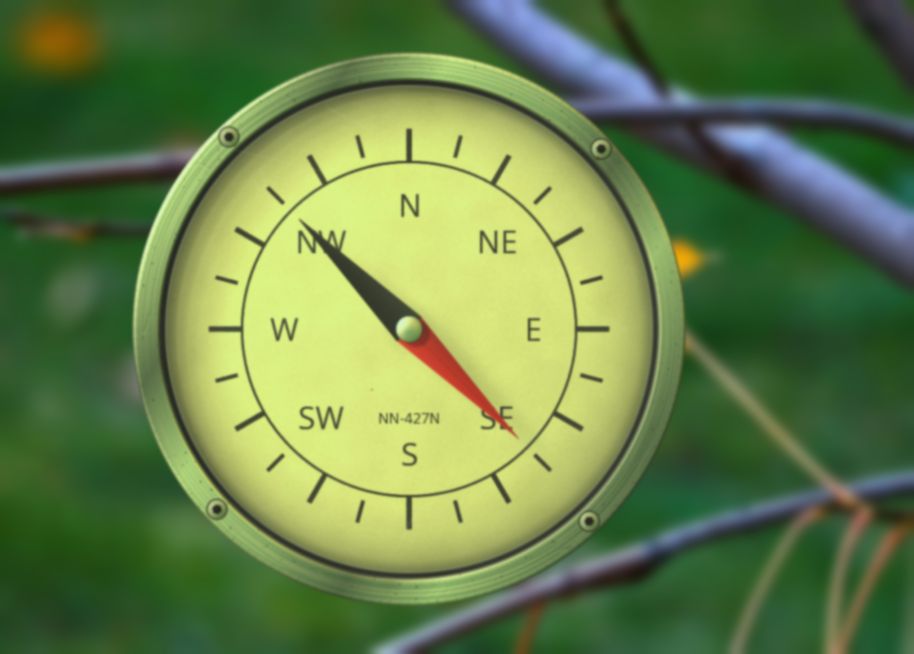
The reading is {"value": 135, "unit": "°"}
